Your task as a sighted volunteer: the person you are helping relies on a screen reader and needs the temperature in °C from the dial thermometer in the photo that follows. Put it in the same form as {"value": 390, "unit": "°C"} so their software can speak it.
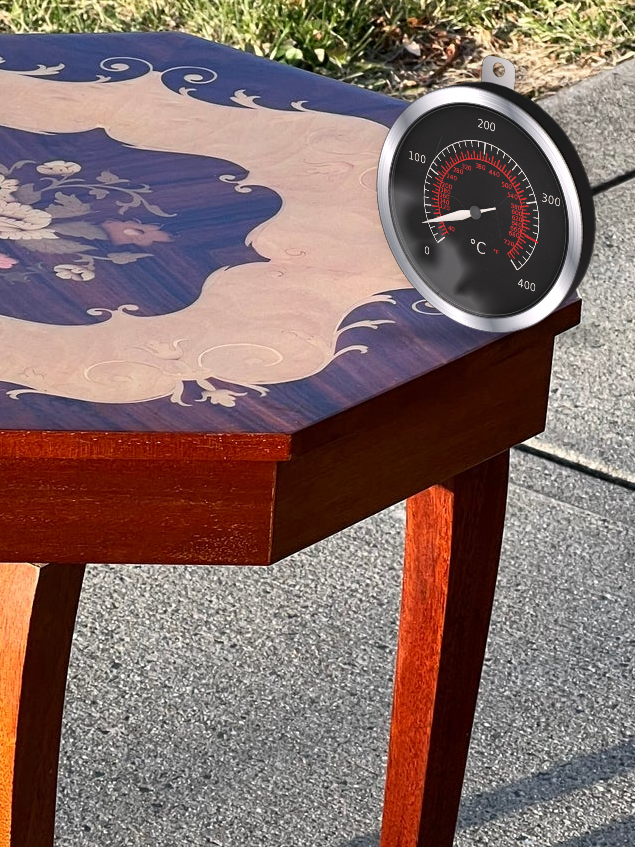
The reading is {"value": 30, "unit": "°C"}
